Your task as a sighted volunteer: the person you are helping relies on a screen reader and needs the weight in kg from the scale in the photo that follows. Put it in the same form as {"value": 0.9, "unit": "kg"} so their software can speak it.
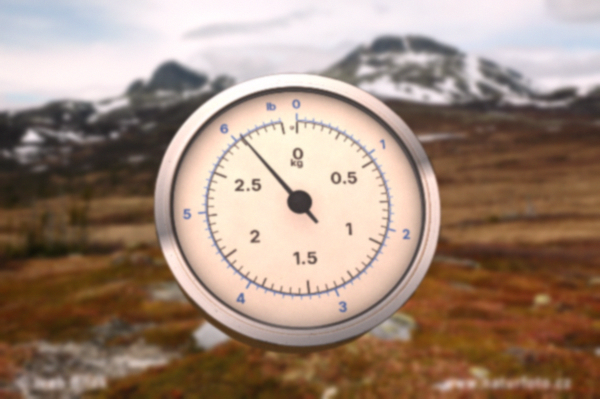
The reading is {"value": 2.75, "unit": "kg"}
